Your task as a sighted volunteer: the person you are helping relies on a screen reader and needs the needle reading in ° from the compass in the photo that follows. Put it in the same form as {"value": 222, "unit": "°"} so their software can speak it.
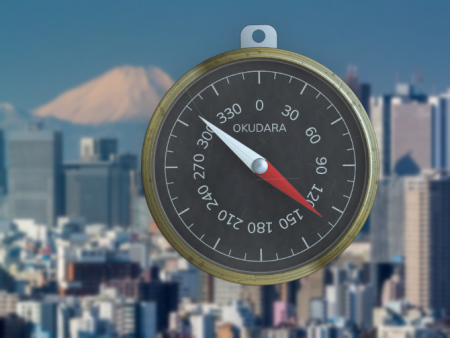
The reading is {"value": 130, "unit": "°"}
